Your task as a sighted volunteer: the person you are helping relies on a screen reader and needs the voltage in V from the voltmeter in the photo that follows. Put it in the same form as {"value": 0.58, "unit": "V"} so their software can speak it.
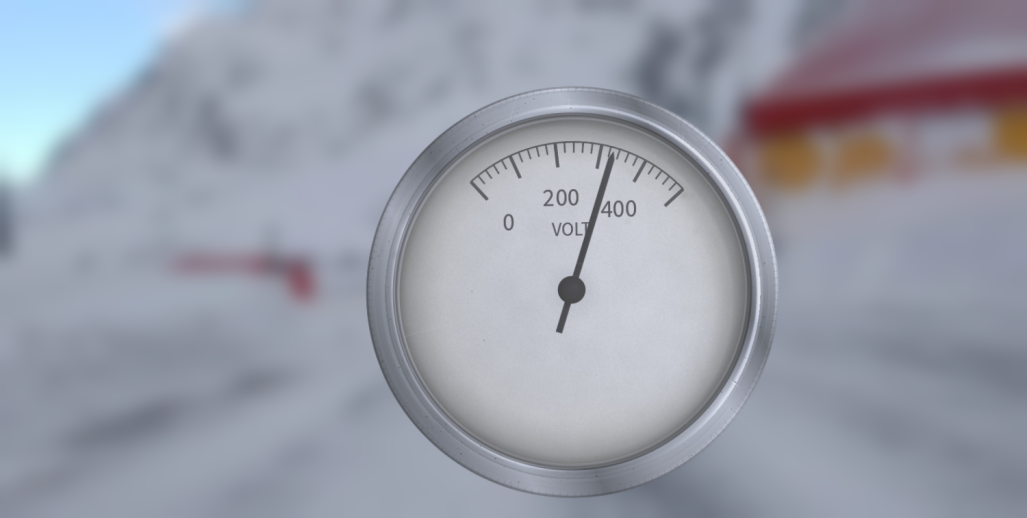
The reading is {"value": 330, "unit": "V"}
